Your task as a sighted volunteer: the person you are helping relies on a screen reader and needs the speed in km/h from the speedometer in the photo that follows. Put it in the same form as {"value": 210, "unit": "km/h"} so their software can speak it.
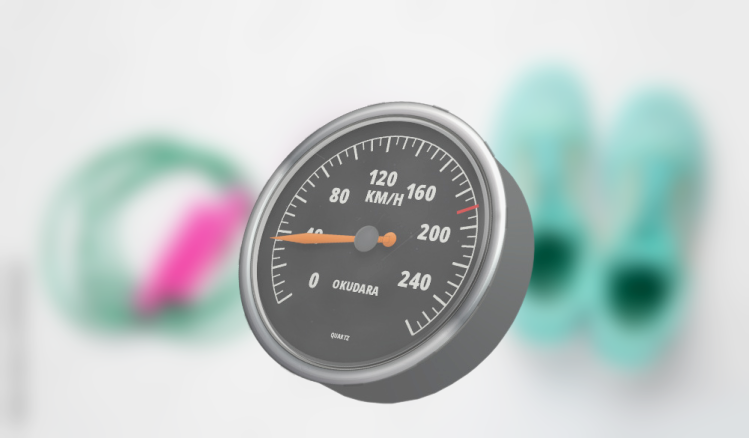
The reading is {"value": 35, "unit": "km/h"}
